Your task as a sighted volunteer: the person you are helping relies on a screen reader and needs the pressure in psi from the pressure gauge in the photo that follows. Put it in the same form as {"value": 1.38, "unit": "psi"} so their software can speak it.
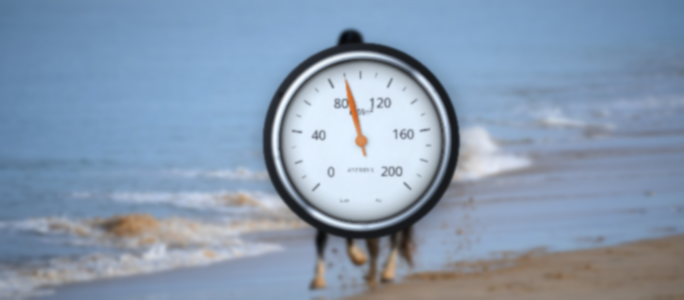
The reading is {"value": 90, "unit": "psi"}
